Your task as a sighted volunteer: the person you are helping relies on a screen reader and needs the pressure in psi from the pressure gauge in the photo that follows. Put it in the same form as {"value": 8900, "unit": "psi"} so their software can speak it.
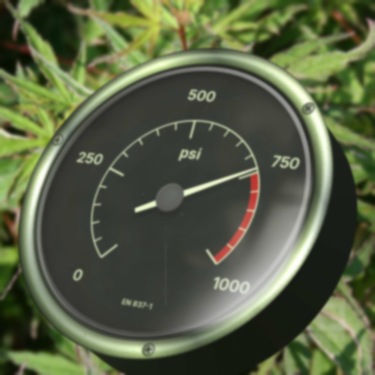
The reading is {"value": 750, "unit": "psi"}
